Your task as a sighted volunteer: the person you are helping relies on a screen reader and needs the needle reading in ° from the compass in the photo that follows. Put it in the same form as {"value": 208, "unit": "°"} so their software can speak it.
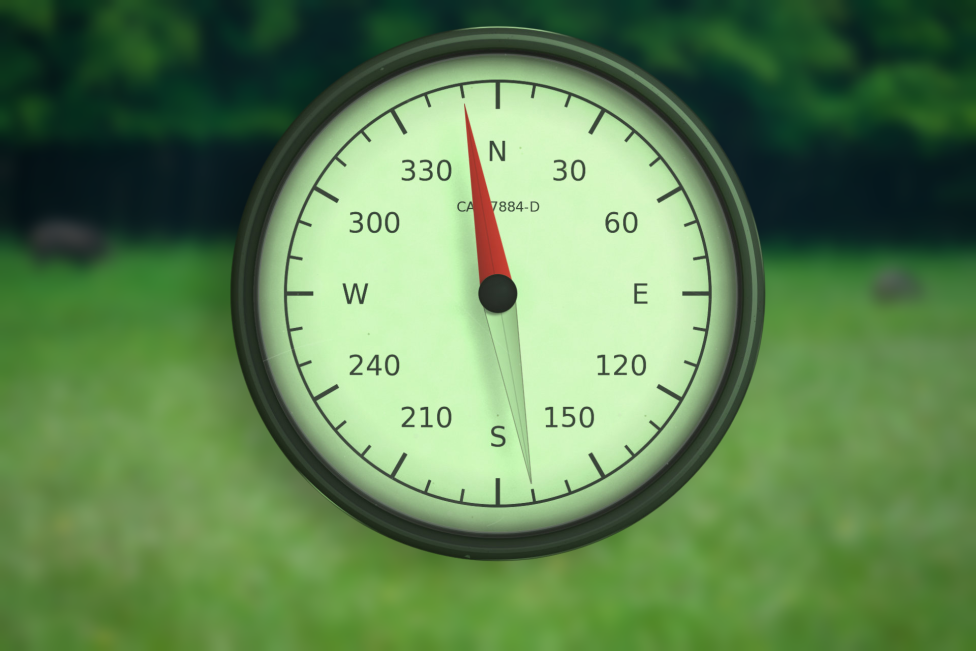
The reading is {"value": 350, "unit": "°"}
